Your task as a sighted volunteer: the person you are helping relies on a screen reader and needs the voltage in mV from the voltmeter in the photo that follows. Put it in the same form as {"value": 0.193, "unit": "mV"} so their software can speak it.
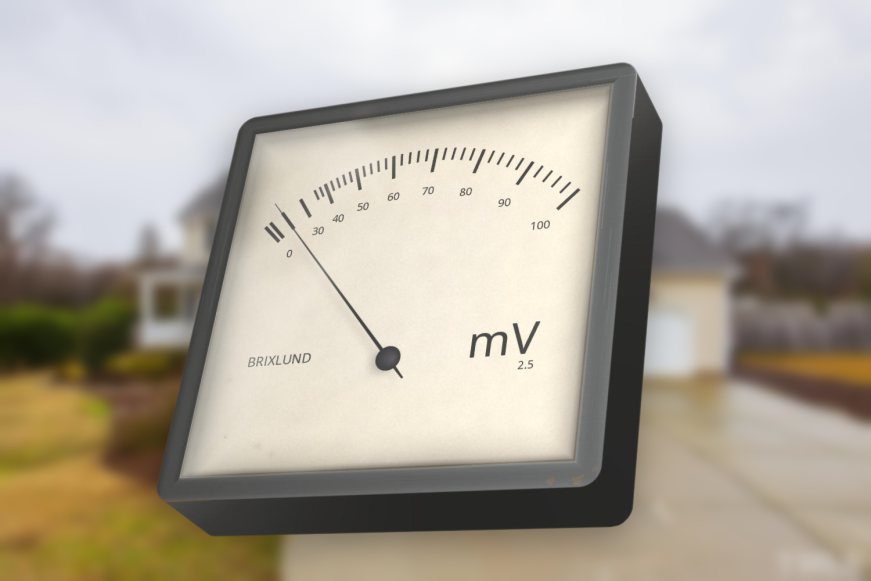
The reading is {"value": 20, "unit": "mV"}
